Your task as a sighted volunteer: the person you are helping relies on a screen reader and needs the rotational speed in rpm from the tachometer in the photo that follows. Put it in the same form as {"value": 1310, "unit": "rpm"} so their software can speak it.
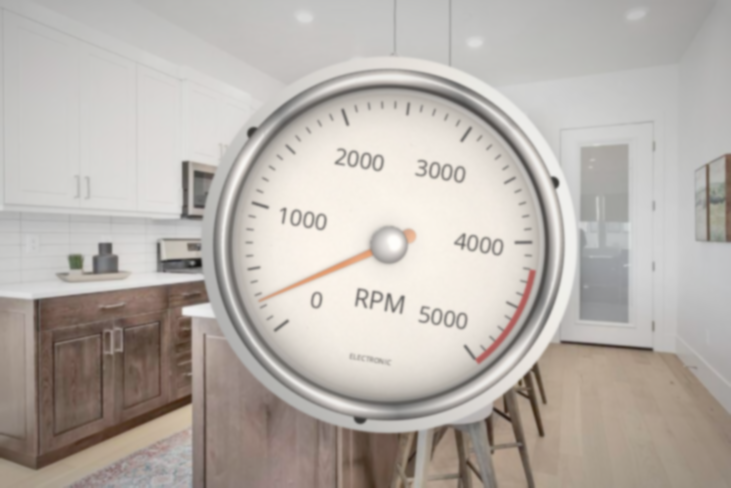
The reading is {"value": 250, "unit": "rpm"}
